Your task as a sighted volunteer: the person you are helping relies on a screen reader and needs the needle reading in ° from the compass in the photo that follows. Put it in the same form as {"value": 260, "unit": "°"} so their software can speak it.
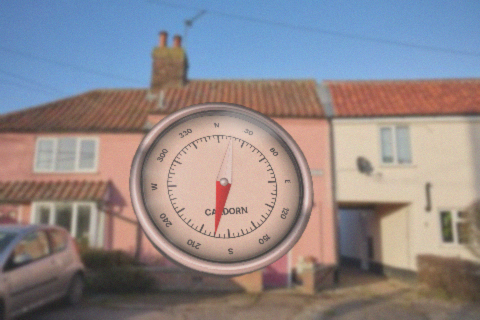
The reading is {"value": 195, "unit": "°"}
